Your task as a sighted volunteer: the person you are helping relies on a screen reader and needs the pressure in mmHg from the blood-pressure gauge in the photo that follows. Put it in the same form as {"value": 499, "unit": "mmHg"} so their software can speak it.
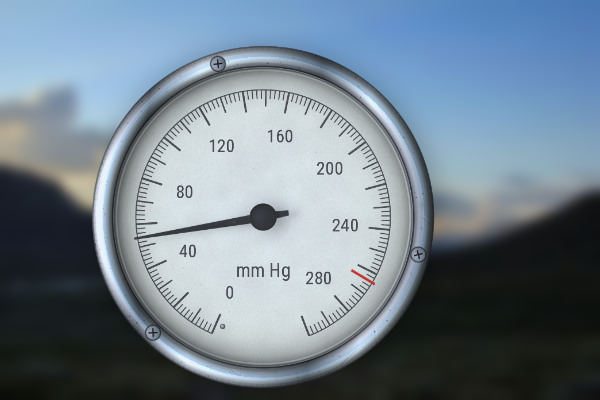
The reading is {"value": 54, "unit": "mmHg"}
